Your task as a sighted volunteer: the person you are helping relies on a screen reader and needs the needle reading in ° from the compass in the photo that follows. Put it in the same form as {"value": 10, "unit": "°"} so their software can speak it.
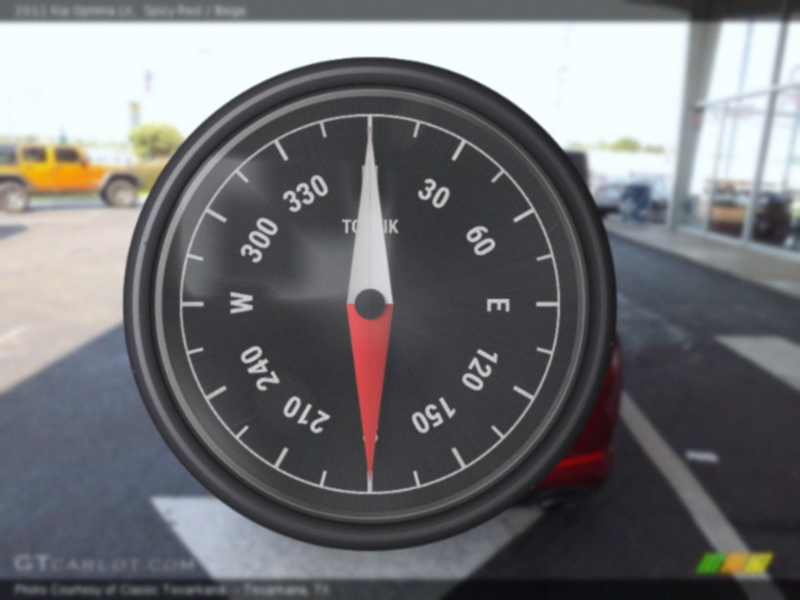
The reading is {"value": 180, "unit": "°"}
